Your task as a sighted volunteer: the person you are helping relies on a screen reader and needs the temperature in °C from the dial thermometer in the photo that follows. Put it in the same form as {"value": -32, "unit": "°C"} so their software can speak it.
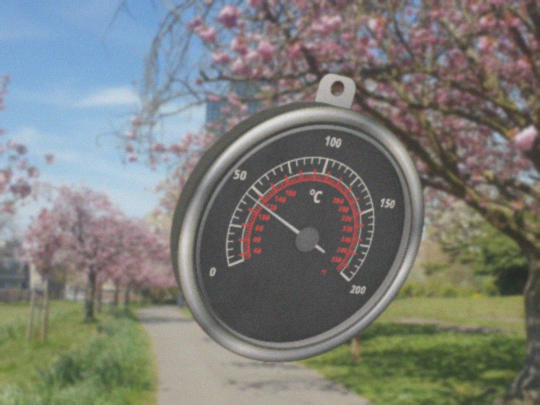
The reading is {"value": 45, "unit": "°C"}
